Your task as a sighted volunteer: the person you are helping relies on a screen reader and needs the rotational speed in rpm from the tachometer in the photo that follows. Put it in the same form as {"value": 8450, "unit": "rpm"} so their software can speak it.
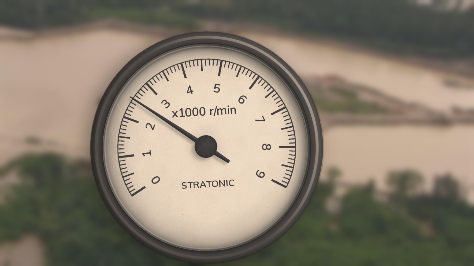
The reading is {"value": 2500, "unit": "rpm"}
